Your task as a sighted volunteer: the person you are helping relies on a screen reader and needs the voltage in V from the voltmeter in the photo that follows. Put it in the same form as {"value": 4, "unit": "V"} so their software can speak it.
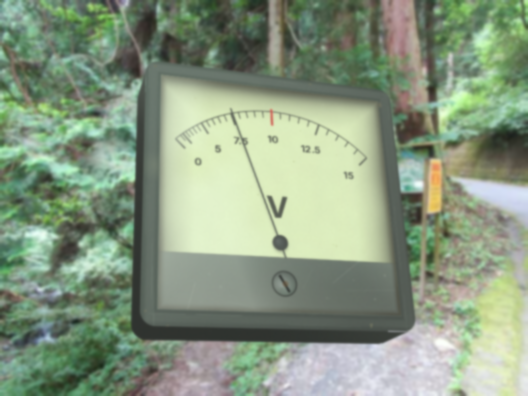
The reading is {"value": 7.5, "unit": "V"}
